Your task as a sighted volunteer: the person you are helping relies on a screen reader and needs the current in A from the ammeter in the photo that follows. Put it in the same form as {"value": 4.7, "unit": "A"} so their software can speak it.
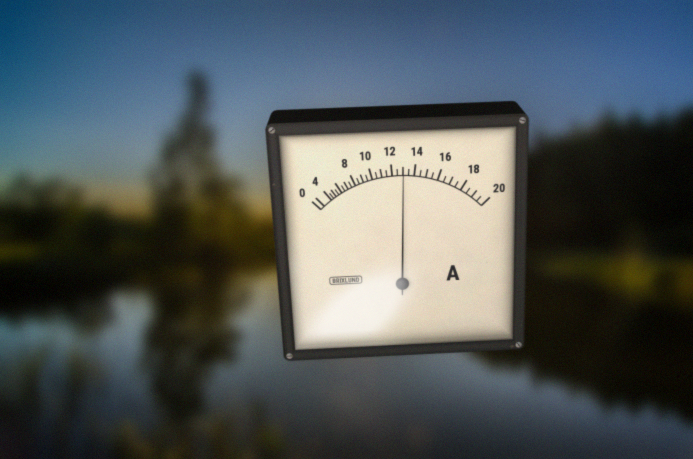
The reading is {"value": 13, "unit": "A"}
